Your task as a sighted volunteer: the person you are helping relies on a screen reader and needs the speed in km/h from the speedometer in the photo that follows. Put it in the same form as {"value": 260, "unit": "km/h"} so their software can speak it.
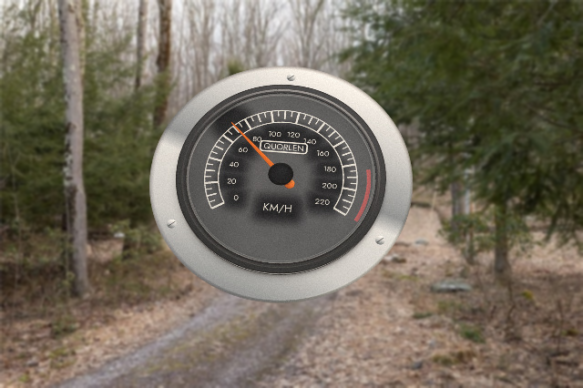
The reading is {"value": 70, "unit": "km/h"}
